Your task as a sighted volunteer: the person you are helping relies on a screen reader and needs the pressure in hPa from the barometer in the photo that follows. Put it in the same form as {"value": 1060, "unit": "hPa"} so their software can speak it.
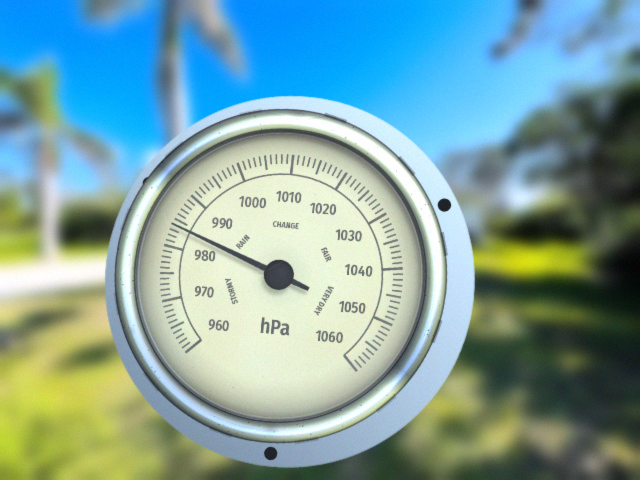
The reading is {"value": 984, "unit": "hPa"}
